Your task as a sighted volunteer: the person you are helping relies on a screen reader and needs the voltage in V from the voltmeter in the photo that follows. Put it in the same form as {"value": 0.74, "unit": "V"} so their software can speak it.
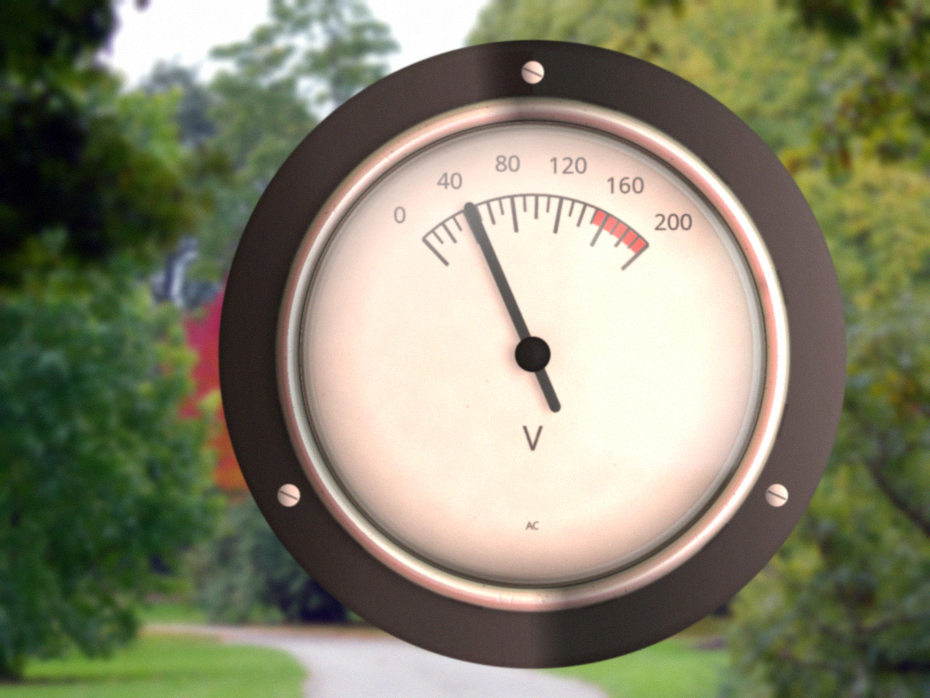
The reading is {"value": 45, "unit": "V"}
